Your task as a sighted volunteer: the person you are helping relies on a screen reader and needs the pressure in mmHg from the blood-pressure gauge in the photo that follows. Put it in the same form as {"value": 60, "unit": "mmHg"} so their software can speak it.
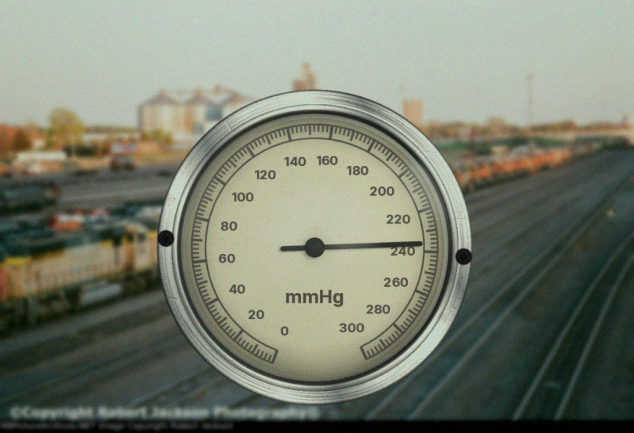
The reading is {"value": 236, "unit": "mmHg"}
